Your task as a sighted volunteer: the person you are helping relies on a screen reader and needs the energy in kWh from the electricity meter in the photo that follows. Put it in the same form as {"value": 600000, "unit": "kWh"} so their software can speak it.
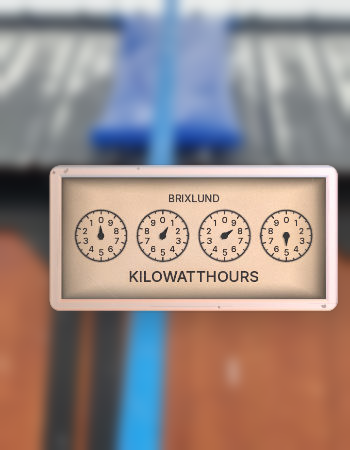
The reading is {"value": 85, "unit": "kWh"}
